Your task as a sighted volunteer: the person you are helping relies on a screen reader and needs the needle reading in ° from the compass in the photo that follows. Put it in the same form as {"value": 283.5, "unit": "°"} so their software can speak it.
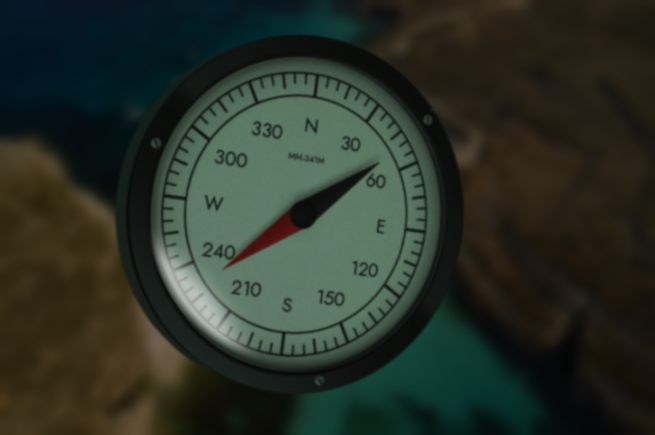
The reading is {"value": 230, "unit": "°"}
